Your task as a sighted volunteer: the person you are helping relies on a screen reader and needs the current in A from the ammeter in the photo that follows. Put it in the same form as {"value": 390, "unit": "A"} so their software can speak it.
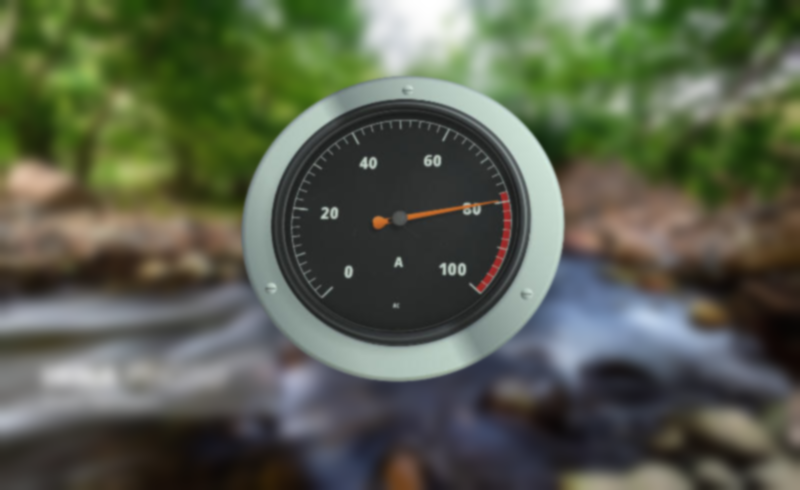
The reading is {"value": 80, "unit": "A"}
